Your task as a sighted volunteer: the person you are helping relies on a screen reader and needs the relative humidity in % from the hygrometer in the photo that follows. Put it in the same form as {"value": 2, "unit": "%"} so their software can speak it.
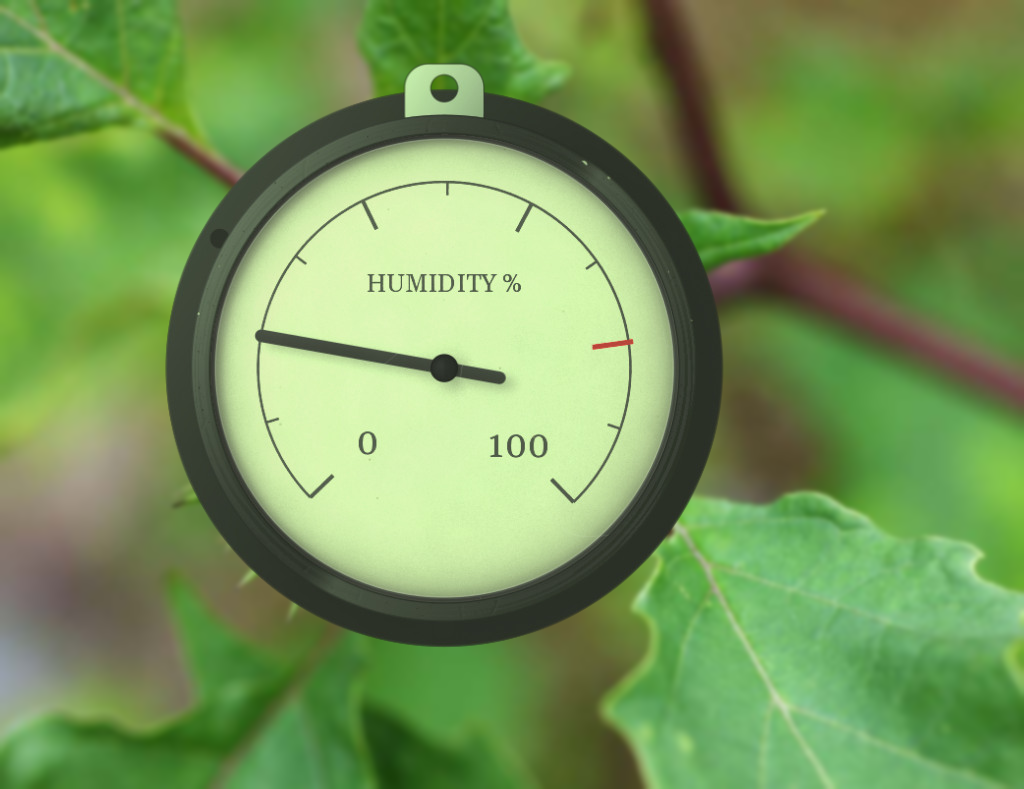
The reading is {"value": 20, "unit": "%"}
